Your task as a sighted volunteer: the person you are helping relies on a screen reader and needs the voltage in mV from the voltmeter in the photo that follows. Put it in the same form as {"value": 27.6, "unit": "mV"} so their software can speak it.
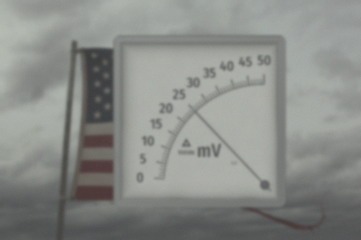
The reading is {"value": 25, "unit": "mV"}
